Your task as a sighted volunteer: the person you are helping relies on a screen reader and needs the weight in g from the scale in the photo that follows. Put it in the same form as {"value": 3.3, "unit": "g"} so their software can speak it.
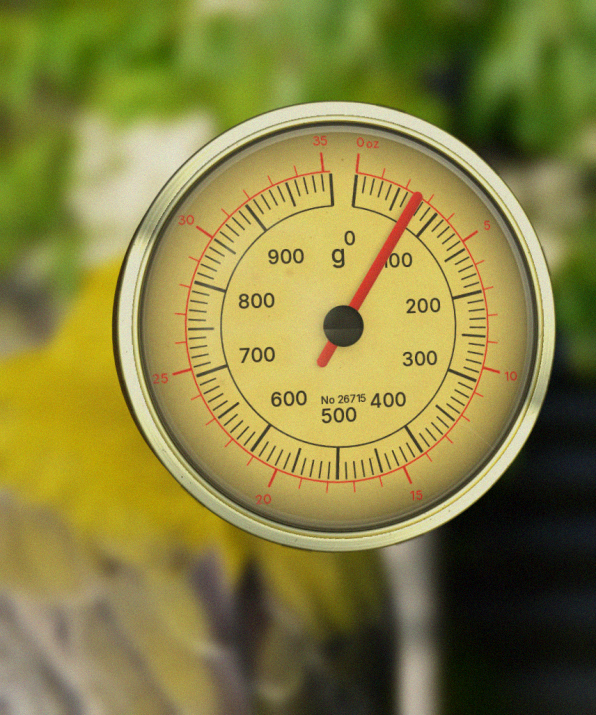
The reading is {"value": 70, "unit": "g"}
